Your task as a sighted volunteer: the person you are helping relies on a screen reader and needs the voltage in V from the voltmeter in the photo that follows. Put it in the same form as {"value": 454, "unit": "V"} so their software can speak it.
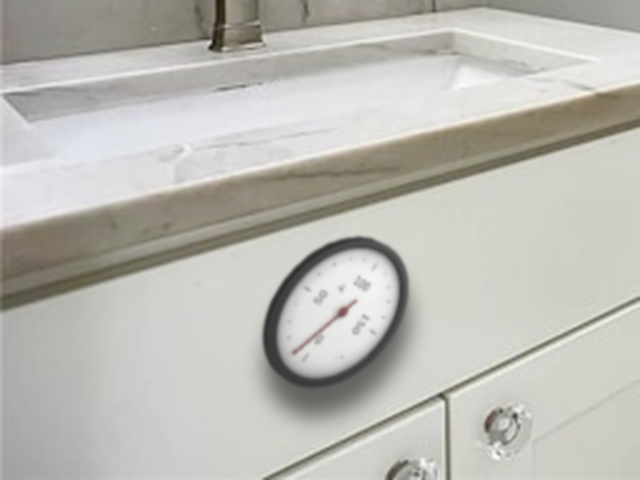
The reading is {"value": 10, "unit": "V"}
